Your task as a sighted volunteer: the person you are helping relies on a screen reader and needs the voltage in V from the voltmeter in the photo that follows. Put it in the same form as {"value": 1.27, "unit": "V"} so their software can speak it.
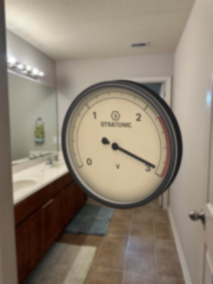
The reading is {"value": 2.9, "unit": "V"}
